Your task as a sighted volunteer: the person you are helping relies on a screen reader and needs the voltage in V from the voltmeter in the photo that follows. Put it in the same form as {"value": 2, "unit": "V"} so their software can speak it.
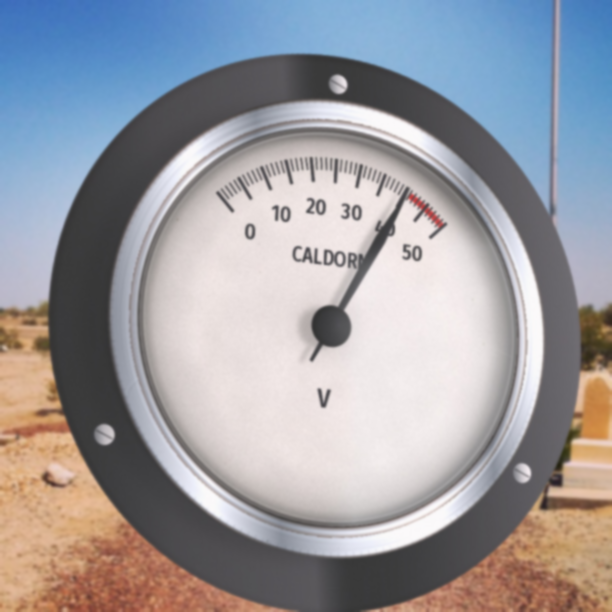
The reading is {"value": 40, "unit": "V"}
